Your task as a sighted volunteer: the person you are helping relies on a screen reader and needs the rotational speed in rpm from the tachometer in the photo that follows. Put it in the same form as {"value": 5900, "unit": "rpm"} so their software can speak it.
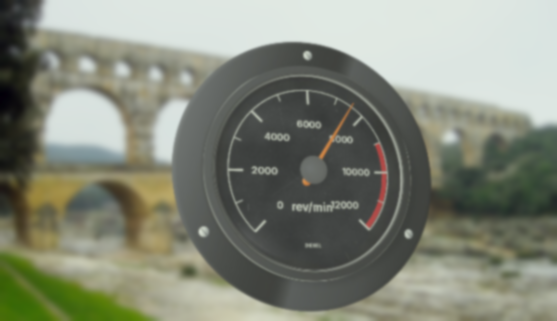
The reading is {"value": 7500, "unit": "rpm"}
